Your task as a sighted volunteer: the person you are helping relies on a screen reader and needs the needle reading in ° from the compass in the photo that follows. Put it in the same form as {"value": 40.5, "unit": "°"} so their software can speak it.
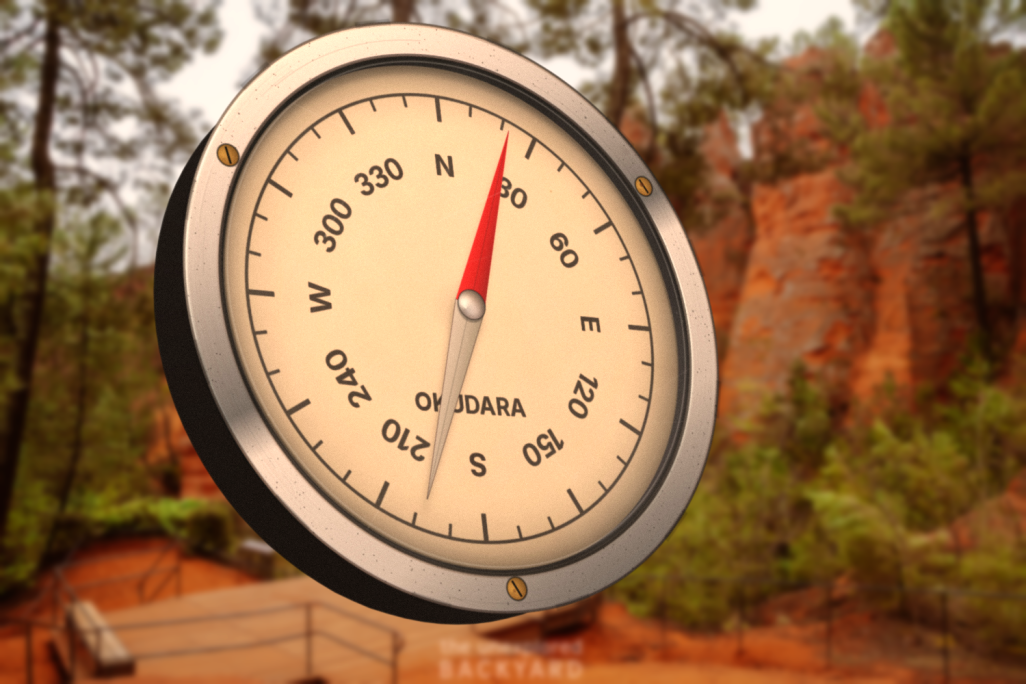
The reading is {"value": 20, "unit": "°"}
